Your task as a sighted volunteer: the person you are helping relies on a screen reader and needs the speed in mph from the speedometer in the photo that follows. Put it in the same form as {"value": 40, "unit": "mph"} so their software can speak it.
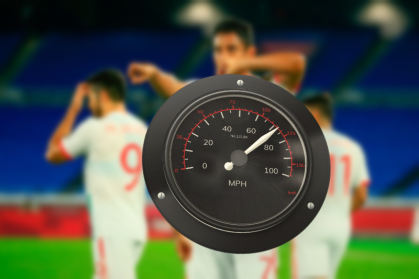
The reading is {"value": 72.5, "unit": "mph"}
